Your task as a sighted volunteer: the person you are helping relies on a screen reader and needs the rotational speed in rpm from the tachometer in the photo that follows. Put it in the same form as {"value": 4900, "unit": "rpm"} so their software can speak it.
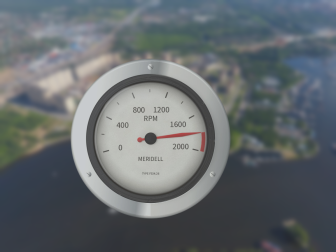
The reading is {"value": 1800, "unit": "rpm"}
